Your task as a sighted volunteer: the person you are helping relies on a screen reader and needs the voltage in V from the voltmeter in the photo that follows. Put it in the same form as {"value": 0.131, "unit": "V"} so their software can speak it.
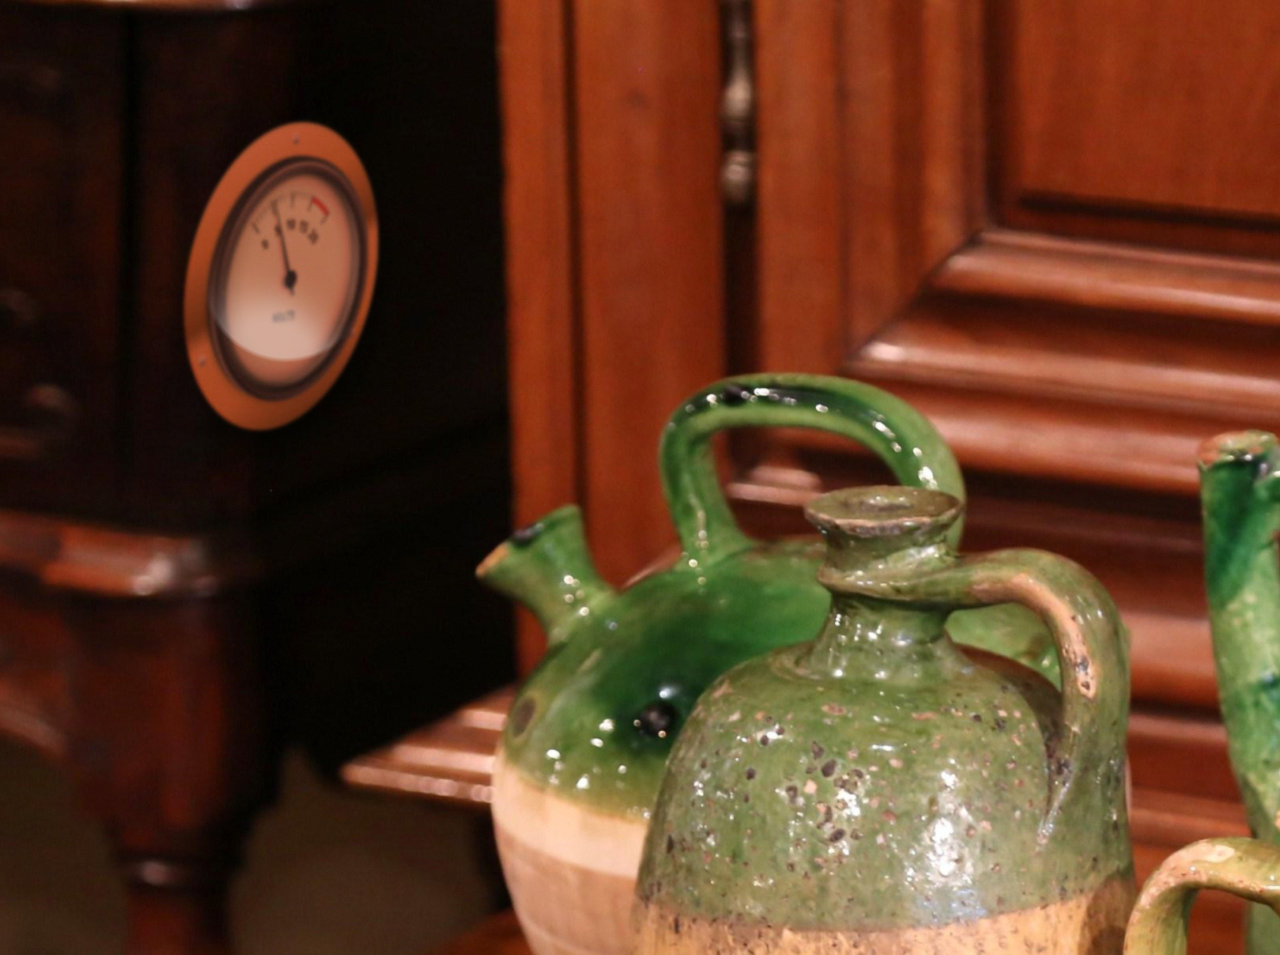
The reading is {"value": 5, "unit": "V"}
